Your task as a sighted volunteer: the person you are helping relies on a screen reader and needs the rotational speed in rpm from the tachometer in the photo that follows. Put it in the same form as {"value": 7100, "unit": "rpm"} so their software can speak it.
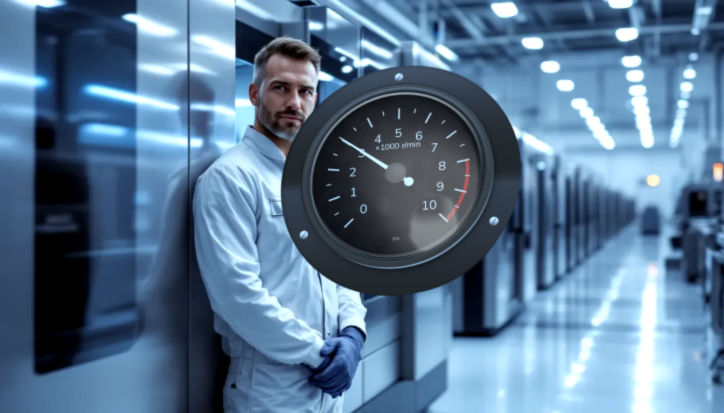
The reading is {"value": 3000, "unit": "rpm"}
